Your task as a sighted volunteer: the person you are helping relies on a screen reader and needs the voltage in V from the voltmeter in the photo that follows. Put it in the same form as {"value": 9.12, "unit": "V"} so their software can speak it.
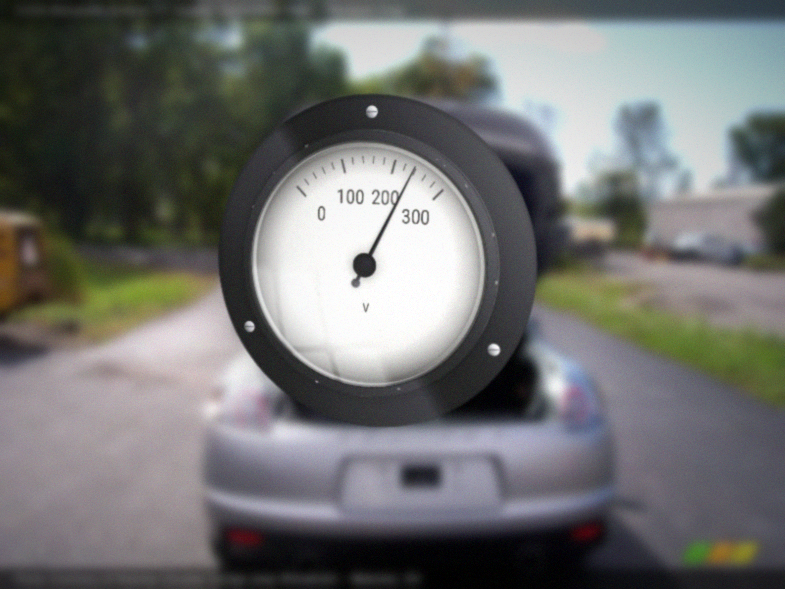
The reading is {"value": 240, "unit": "V"}
